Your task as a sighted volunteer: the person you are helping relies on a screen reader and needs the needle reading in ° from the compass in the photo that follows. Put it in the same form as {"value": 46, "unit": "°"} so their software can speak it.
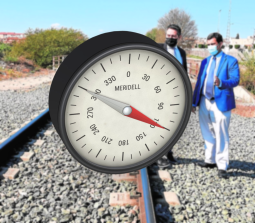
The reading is {"value": 120, "unit": "°"}
